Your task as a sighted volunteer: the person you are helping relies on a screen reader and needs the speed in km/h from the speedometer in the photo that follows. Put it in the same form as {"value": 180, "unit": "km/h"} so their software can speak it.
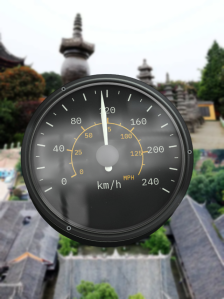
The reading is {"value": 115, "unit": "km/h"}
